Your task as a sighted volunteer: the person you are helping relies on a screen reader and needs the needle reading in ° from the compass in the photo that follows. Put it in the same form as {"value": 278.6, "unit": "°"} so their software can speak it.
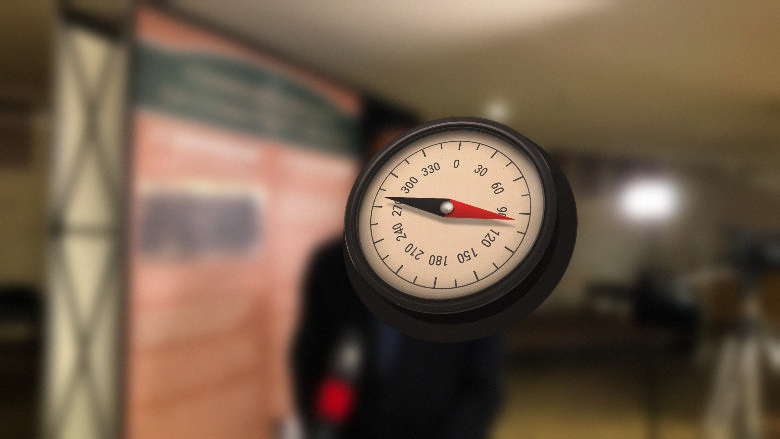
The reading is {"value": 97.5, "unit": "°"}
